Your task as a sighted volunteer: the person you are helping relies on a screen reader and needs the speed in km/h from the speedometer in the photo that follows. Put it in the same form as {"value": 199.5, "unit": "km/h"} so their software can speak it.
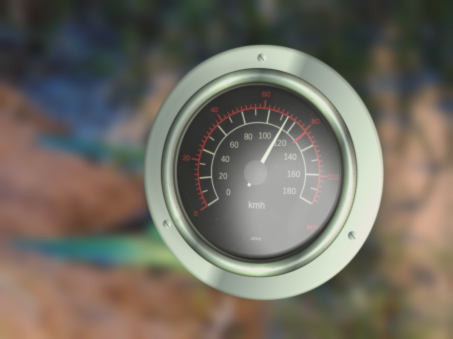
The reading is {"value": 115, "unit": "km/h"}
